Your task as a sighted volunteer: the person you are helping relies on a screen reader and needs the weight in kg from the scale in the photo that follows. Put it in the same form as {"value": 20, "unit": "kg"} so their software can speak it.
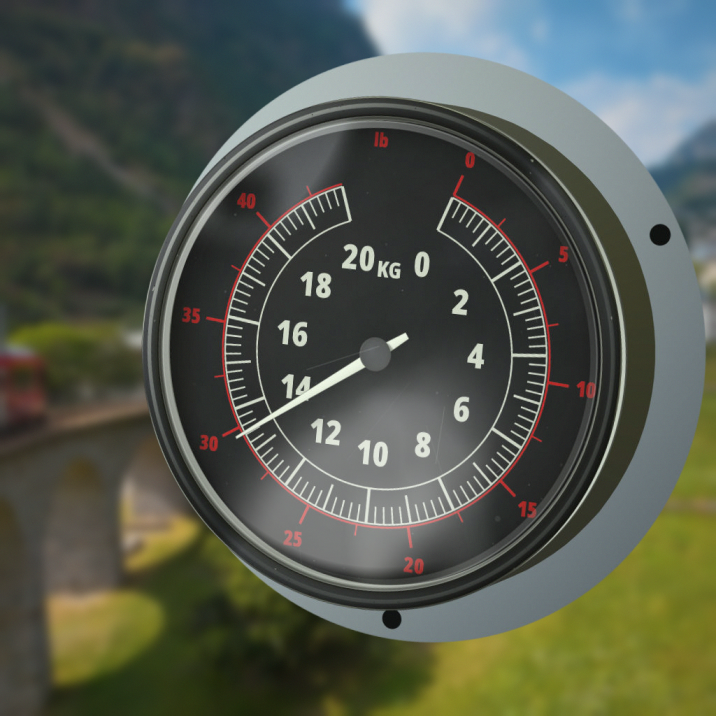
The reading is {"value": 13.4, "unit": "kg"}
